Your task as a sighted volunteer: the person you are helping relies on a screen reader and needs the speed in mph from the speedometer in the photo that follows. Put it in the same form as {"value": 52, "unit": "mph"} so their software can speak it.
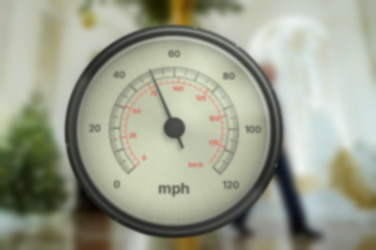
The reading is {"value": 50, "unit": "mph"}
